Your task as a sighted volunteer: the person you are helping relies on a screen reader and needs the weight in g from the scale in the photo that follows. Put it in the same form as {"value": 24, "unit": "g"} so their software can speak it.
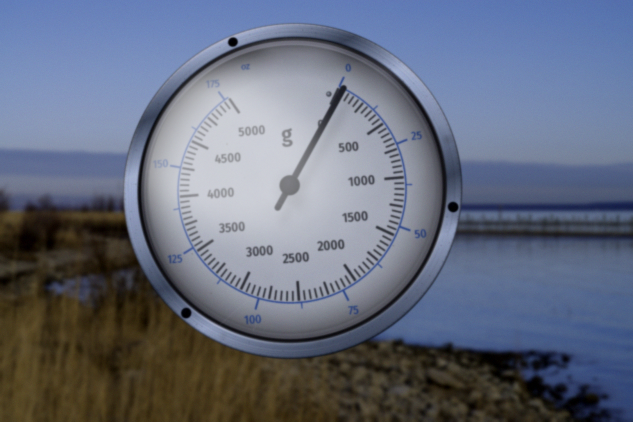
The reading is {"value": 50, "unit": "g"}
